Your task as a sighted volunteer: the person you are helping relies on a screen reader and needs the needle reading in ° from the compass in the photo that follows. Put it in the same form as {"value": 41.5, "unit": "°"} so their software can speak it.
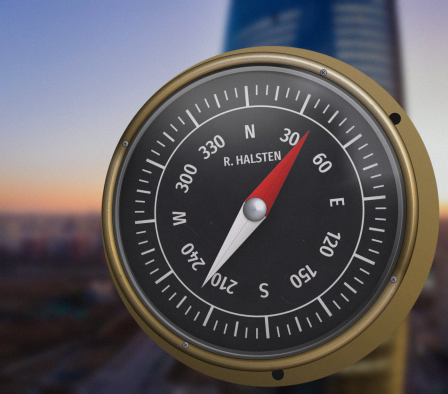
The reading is {"value": 40, "unit": "°"}
